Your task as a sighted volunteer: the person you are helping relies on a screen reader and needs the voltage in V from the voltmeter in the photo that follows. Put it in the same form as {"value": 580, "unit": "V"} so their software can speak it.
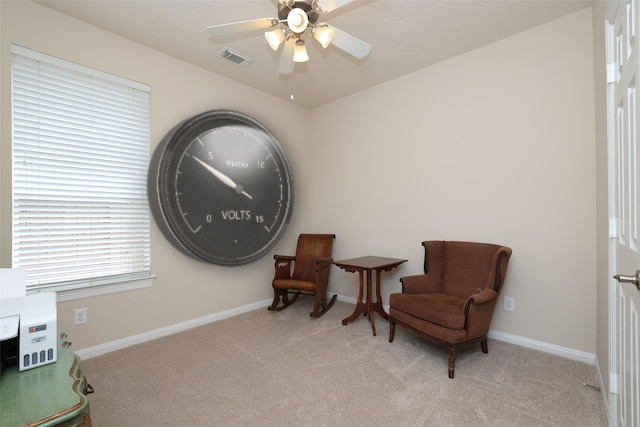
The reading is {"value": 4, "unit": "V"}
